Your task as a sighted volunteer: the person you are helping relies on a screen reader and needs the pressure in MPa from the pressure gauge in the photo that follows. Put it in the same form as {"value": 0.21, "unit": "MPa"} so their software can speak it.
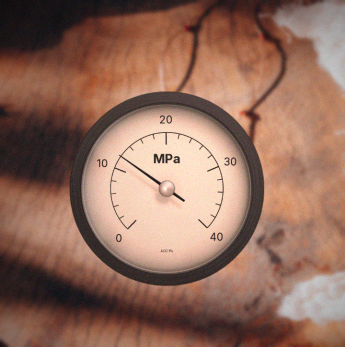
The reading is {"value": 12, "unit": "MPa"}
